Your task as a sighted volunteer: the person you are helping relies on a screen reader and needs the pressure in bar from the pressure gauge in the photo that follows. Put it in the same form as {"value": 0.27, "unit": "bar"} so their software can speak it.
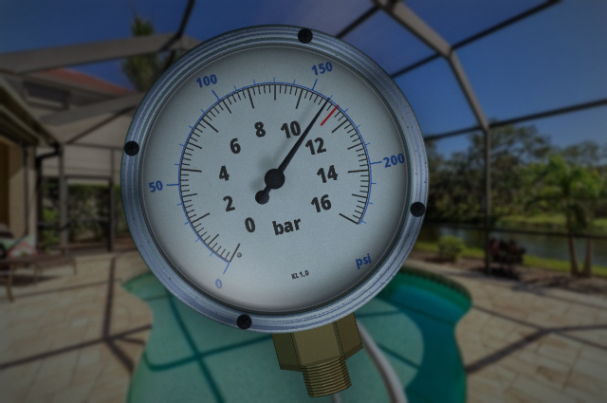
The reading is {"value": 11, "unit": "bar"}
